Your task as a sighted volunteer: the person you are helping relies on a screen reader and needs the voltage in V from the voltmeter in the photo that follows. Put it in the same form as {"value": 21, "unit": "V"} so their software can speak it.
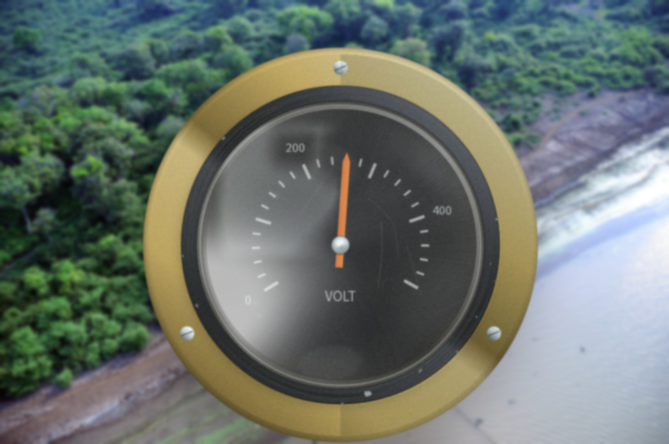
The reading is {"value": 260, "unit": "V"}
